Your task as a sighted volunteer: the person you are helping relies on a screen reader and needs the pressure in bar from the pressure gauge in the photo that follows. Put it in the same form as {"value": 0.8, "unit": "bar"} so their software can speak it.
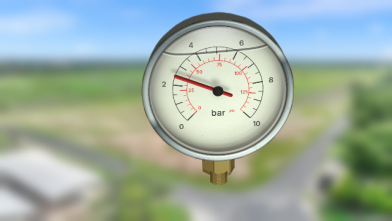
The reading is {"value": 2.5, "unit": "bar"}
